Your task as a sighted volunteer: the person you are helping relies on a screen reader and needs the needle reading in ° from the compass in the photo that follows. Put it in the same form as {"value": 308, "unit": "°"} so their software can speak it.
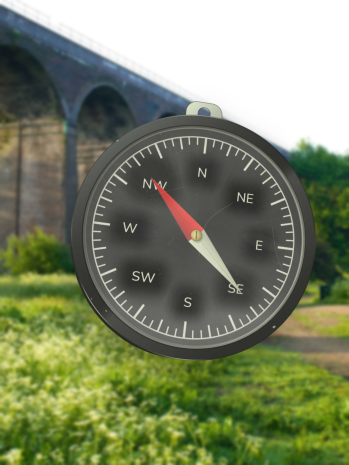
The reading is {"value": 315, "unit": "°"}
